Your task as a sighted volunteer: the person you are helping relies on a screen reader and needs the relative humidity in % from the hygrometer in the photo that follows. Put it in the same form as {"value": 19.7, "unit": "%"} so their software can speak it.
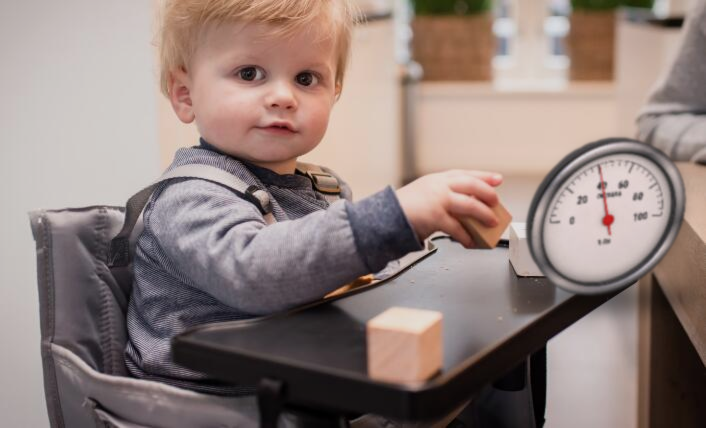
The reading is {"value": 40, "unit": "%"}
